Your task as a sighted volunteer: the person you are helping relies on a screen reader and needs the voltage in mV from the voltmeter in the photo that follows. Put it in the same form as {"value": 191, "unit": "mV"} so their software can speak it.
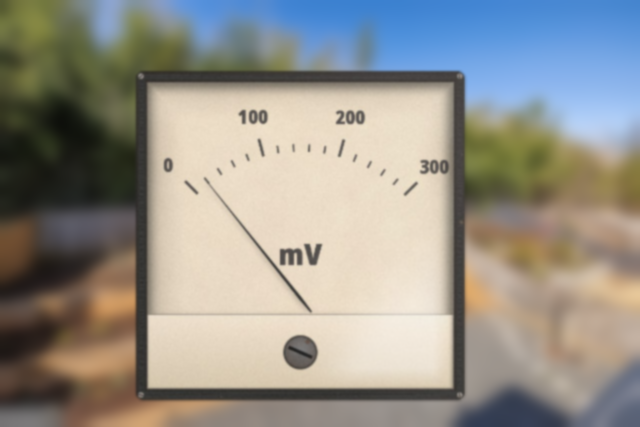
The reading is {"value": 20, "unit": "mV"}
